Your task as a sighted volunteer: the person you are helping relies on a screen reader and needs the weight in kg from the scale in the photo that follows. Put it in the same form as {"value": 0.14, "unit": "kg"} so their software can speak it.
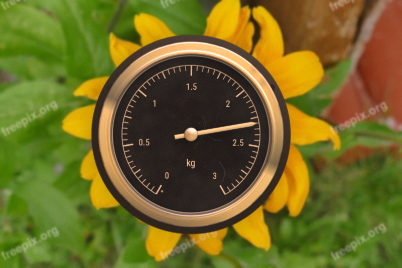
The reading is {"value": 2.3, "unit": "kg"}
